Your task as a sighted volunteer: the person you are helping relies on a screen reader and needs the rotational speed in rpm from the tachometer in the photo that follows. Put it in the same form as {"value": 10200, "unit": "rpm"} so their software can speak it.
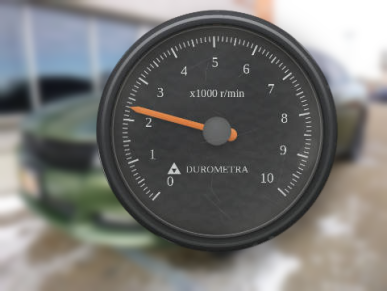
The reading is {"value": 2300, "unit": "rpm"}
